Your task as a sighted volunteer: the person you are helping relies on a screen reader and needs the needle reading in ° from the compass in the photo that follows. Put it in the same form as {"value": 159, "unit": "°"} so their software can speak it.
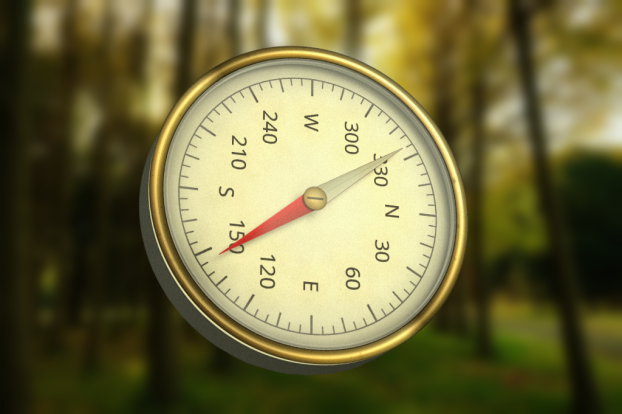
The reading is {"value": 145, "unit": "°"}
